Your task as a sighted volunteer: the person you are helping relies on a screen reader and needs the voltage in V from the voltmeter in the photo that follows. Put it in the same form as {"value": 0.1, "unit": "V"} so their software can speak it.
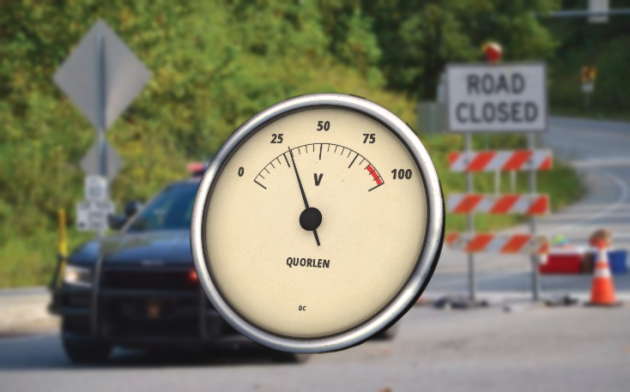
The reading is {"value": 30, "unit": "V"}
